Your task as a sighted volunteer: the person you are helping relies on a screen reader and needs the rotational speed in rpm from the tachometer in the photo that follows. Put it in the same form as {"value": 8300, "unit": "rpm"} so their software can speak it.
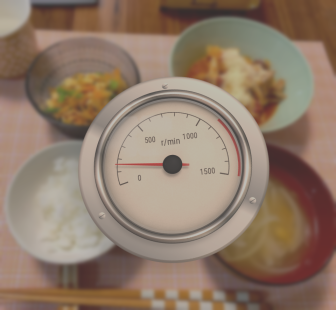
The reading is {"value": 150, "unit": "rpm"}
